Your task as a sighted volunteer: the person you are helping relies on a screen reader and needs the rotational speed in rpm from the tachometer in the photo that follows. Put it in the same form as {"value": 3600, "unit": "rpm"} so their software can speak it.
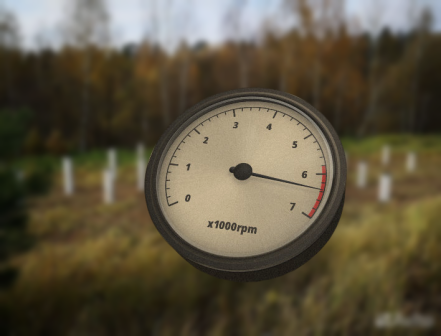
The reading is {"value": 6400, "unit": "rpm"}
